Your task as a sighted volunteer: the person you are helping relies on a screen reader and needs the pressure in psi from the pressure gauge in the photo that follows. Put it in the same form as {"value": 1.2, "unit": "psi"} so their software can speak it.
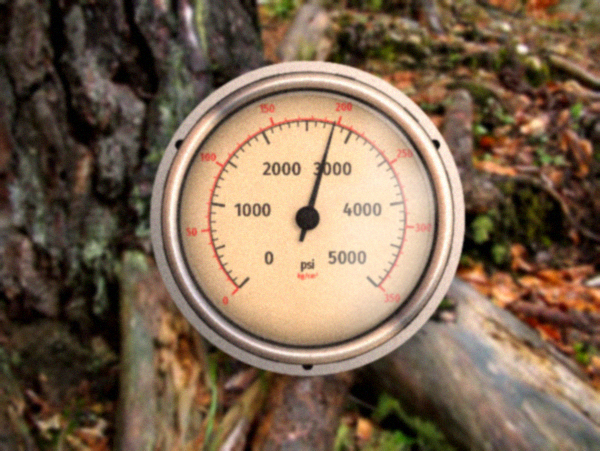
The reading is {"value": 2800, "unit": "psi"}
